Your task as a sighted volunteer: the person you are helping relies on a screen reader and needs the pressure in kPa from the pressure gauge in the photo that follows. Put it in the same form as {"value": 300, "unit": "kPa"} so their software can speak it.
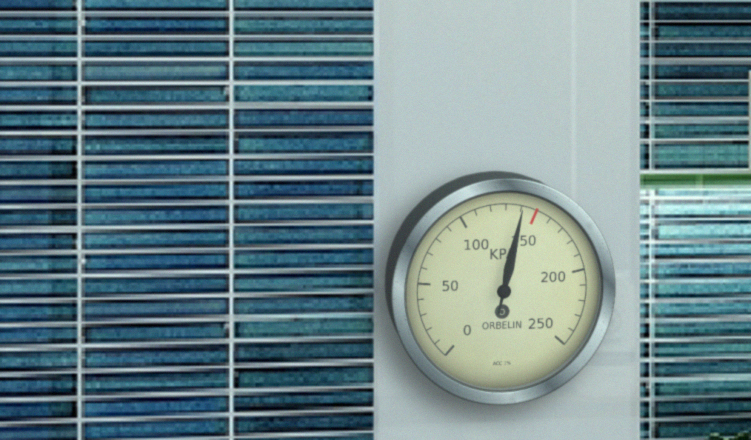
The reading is {"value": 140, "unit": "kPa"}
